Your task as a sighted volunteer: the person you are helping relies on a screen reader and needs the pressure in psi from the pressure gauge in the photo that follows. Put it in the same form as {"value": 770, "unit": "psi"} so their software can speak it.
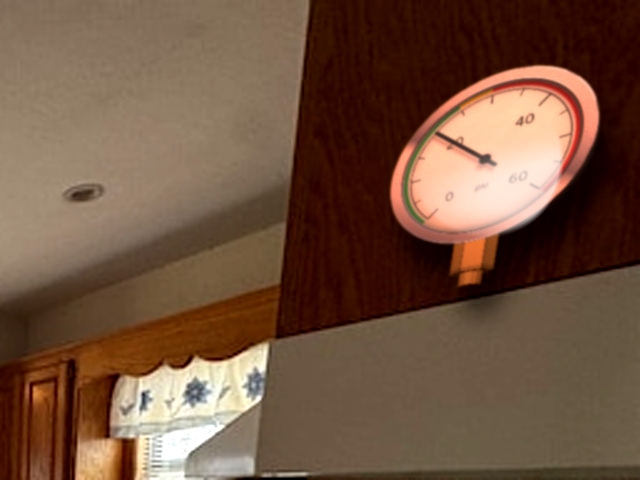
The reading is {"value": 20, "unit": "psi"}
